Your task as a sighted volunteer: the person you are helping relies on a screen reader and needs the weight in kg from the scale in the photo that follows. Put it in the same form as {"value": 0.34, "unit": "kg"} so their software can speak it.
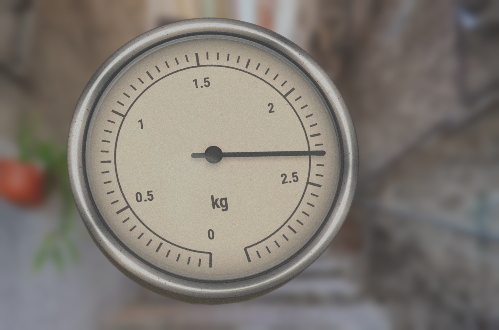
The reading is {"value": 2.35, "unit": "kg"}
